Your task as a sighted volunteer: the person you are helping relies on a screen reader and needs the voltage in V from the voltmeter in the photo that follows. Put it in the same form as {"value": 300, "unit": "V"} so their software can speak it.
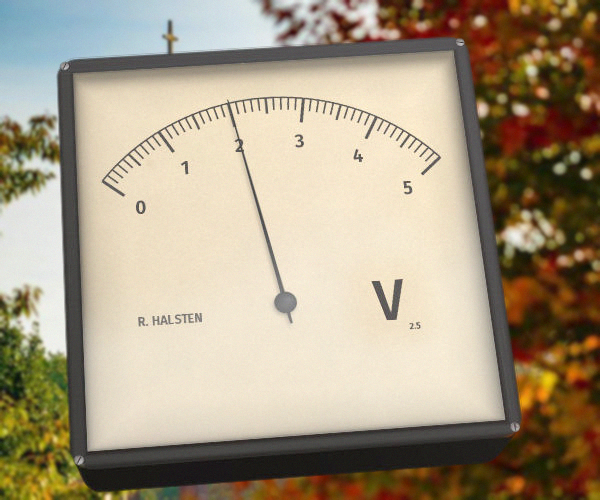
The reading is {"value": 2, "unit": "V"}
